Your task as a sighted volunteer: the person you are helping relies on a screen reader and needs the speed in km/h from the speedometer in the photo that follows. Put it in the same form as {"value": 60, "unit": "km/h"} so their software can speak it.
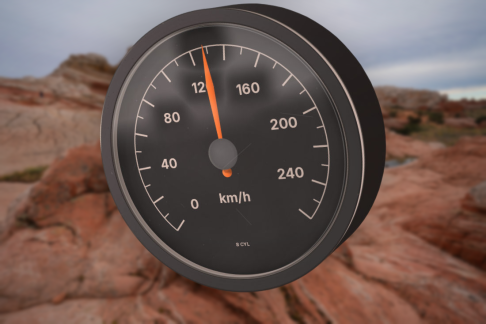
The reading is {"value": 130, "unit": "km/h"}
